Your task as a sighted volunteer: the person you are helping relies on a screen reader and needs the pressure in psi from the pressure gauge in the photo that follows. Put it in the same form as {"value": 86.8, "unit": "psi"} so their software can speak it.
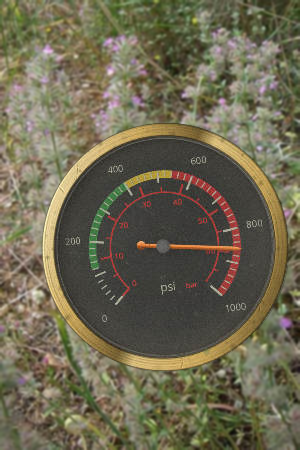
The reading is {"value": 860, "unit": "psi"}
